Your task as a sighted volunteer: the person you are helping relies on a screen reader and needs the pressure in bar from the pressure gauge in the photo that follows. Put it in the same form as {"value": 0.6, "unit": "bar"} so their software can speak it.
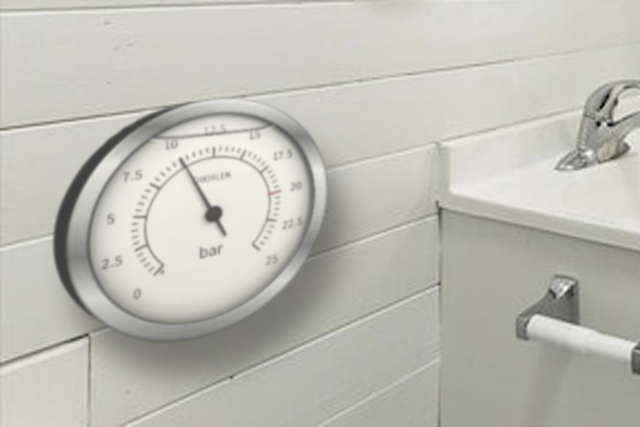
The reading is {"value": 10, "unit": "bar"}
